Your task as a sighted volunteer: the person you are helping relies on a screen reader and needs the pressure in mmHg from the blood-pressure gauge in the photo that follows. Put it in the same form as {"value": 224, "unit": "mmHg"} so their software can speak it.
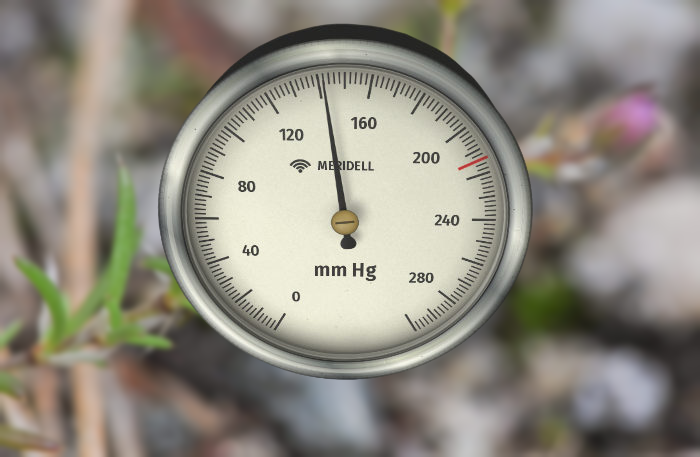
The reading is {"value": 142, "unit": "mmHg"}
